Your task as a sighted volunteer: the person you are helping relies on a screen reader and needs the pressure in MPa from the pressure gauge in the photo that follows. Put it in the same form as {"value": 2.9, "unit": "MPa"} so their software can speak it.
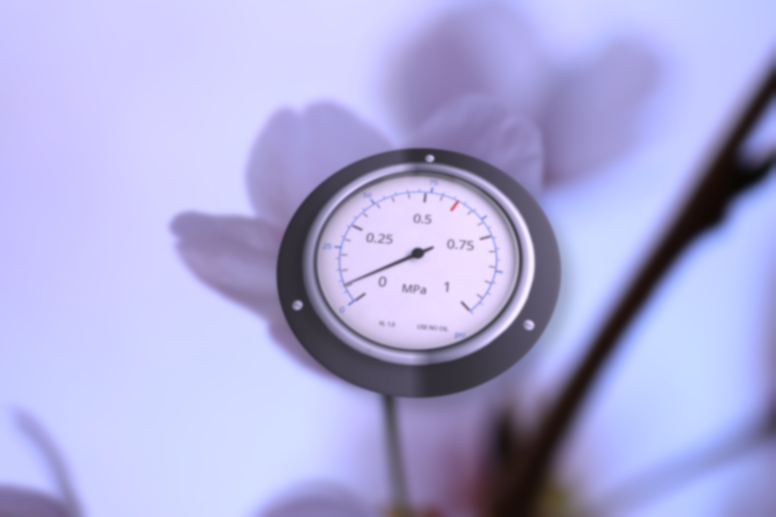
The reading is {"value": 0.05, "unit": "MPa"}
